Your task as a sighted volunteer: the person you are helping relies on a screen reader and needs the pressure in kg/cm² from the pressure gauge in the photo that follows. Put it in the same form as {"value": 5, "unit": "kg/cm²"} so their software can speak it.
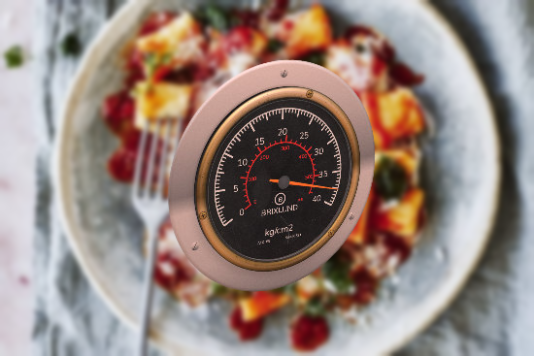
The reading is {"value": 37.5, "unit": "kg/cm²"}
